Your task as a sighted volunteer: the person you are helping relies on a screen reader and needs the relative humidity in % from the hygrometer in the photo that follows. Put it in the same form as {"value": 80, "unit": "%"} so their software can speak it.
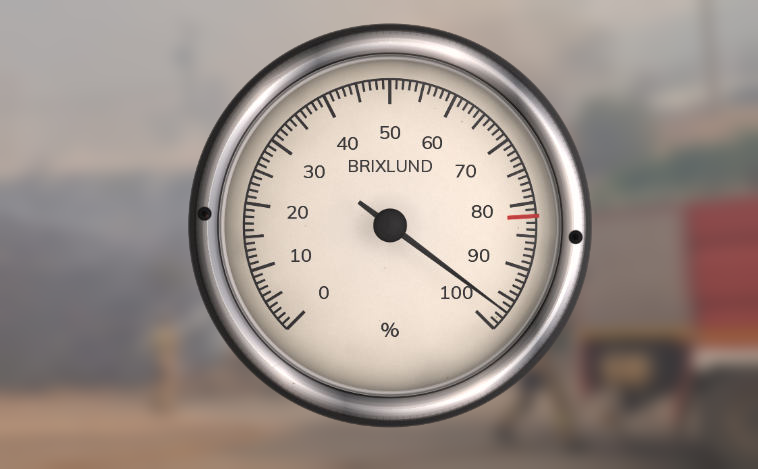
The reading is {"value": 97, "unit": "%"}
